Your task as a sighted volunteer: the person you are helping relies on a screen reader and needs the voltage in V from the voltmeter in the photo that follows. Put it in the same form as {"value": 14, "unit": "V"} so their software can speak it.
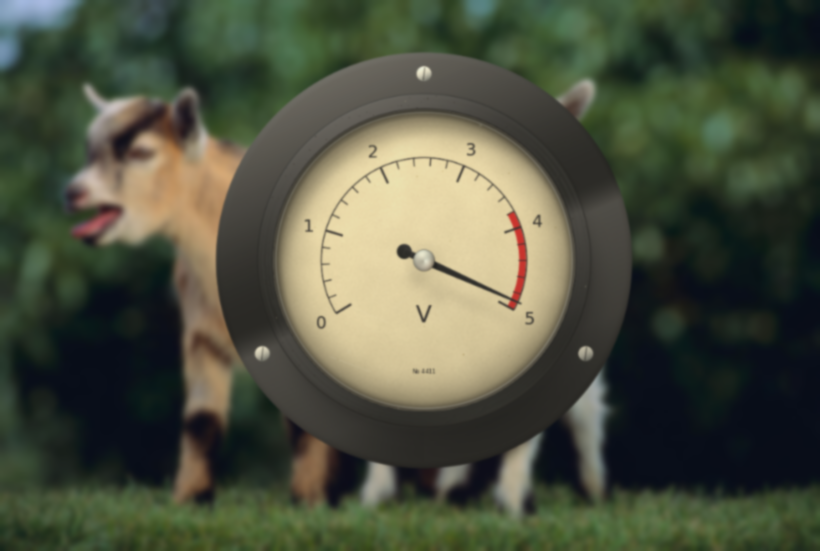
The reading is {"value": 4.9, "unit": "V"}
